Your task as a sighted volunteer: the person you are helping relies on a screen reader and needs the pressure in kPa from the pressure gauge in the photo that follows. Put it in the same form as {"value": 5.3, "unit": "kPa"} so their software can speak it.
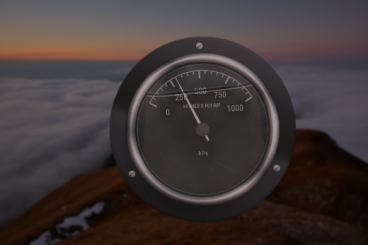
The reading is {"value": 300, "unit": "kPa"}
